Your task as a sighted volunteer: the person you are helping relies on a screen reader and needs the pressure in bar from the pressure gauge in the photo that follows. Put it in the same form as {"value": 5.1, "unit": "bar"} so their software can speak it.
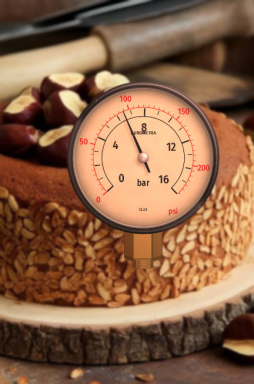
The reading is {"value": 6.5, "unit": "bar"}
